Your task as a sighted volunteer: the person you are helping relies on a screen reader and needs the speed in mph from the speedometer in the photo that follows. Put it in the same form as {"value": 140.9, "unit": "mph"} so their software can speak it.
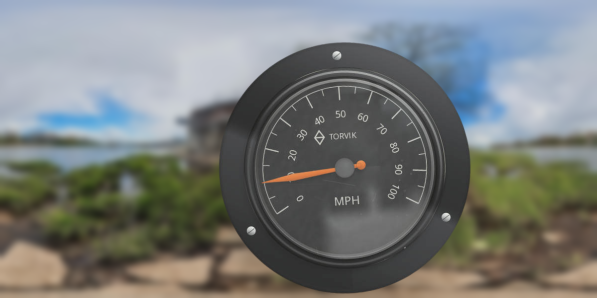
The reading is {"value": 10, "unit": "mph"}
